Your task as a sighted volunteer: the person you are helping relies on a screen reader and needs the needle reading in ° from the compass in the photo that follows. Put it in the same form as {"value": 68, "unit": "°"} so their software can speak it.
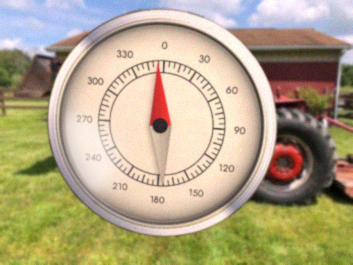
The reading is {"value": 355, "unit": "°"}
